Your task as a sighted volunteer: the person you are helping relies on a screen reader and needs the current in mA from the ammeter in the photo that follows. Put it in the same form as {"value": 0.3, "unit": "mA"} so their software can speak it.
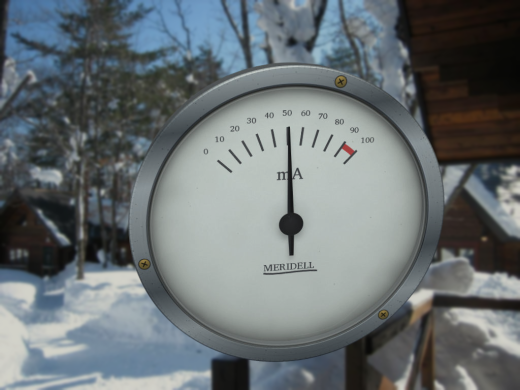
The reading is {"value": 50, "unit": "mA"}
